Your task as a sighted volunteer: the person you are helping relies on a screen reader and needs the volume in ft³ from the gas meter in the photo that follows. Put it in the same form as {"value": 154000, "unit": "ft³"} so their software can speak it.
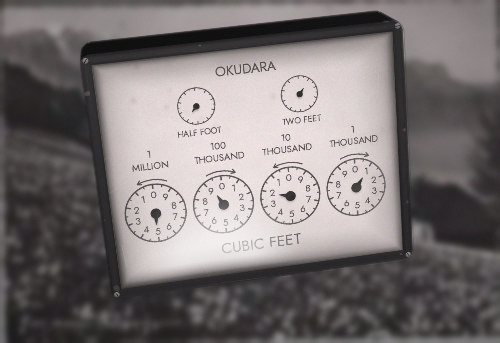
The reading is {"value": 492100, "unit": "ft³"}
